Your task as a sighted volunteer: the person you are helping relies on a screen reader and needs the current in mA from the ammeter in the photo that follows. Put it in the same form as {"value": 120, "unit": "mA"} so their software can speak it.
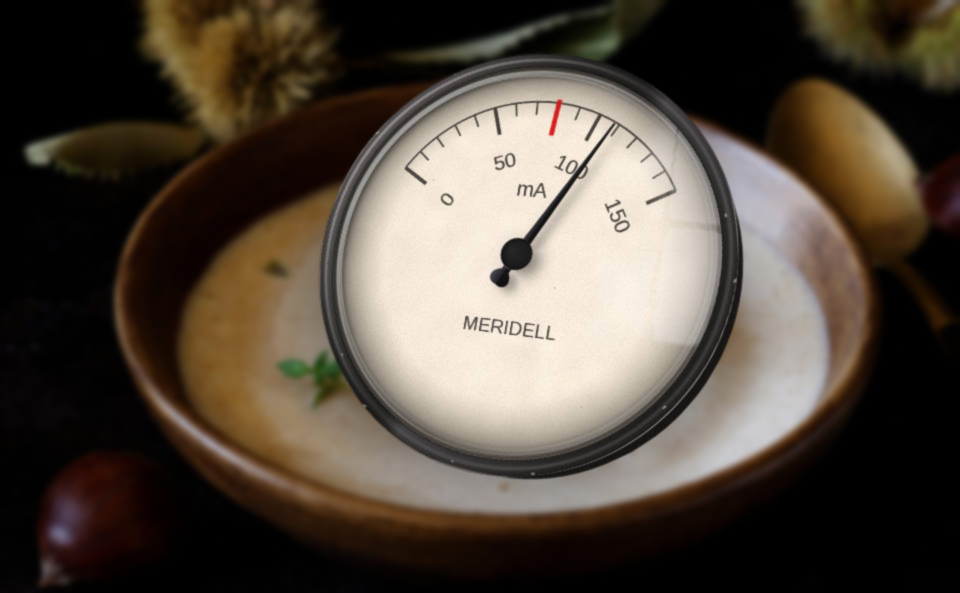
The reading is {"value": 110, "unit": "mA"}
